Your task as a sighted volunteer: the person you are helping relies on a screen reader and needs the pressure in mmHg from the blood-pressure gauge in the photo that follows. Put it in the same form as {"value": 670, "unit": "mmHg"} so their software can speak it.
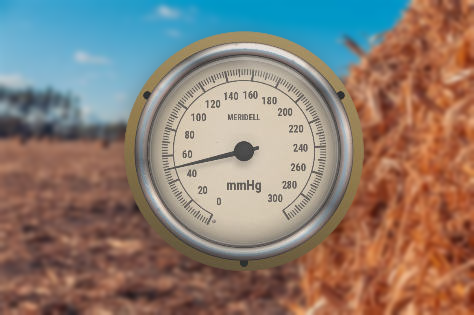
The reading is {"value": 50, "unit": "mmHg"}
